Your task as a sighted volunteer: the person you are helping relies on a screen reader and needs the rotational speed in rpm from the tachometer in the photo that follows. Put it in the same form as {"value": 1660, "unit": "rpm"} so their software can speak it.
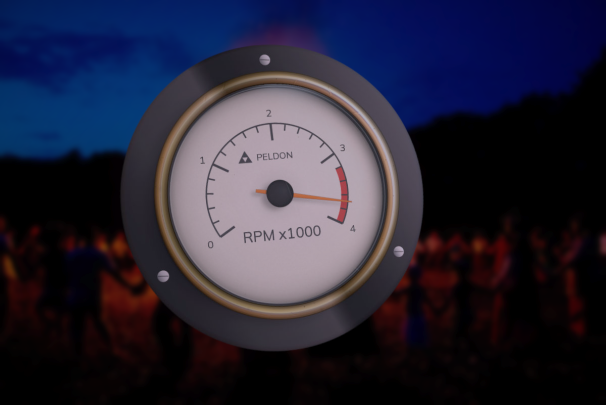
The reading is {"value": 3700, "unit": "rpm"}
